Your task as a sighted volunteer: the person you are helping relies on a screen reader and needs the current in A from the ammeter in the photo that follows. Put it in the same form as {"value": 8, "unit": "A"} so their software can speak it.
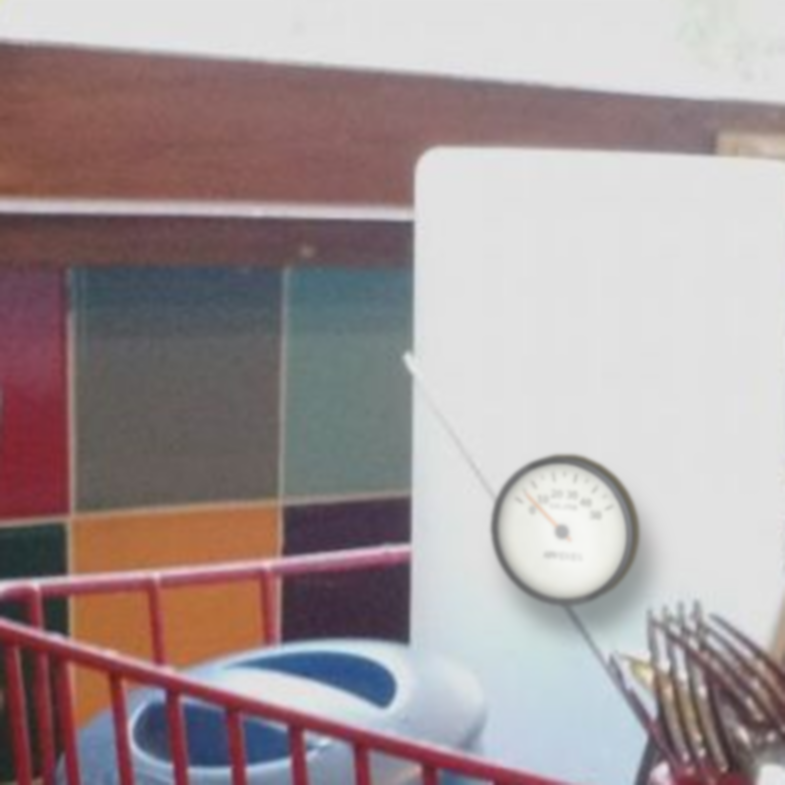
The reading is {"value": 5, "unit": "A"}
